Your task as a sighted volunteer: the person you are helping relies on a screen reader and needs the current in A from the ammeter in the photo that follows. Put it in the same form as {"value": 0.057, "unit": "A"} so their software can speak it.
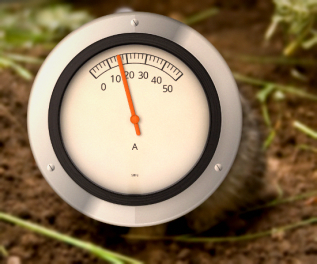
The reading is {"value": 16, "unit": "A"}
